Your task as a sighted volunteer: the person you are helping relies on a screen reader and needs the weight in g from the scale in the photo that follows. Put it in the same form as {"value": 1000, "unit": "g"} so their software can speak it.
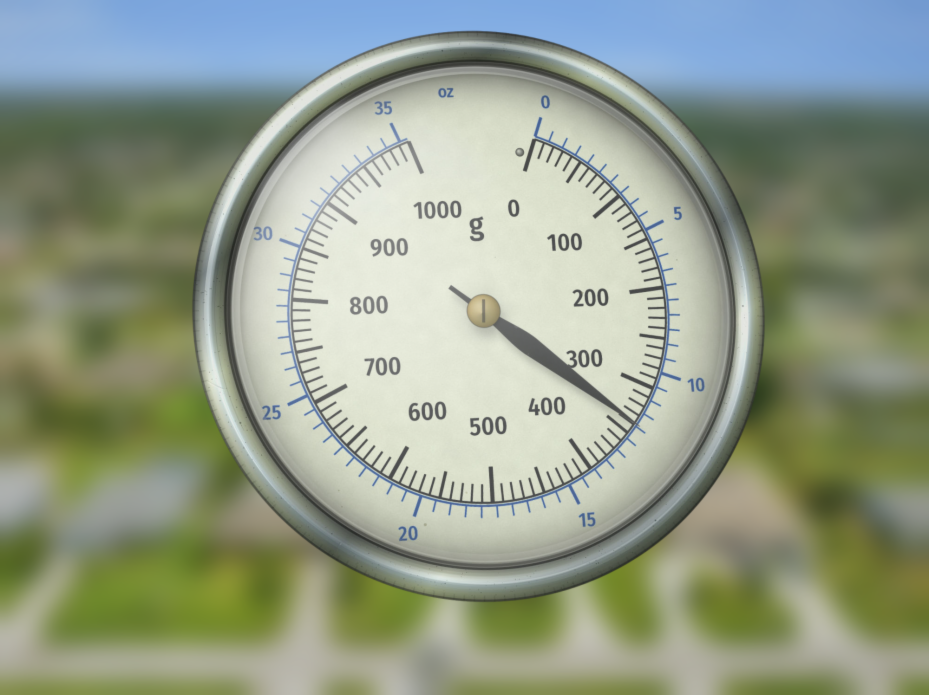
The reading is {"value": 340, "unit": "g"}
